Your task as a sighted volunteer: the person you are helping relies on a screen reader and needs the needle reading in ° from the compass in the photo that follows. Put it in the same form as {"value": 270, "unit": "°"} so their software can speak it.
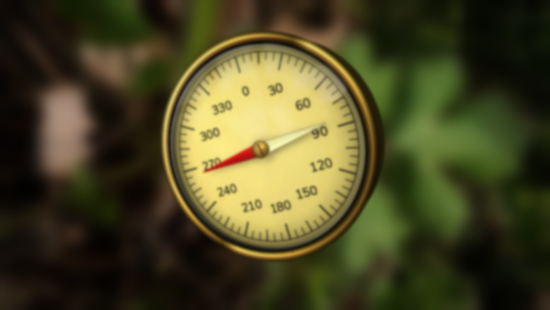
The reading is {"value": 265, "unit": "°"}
